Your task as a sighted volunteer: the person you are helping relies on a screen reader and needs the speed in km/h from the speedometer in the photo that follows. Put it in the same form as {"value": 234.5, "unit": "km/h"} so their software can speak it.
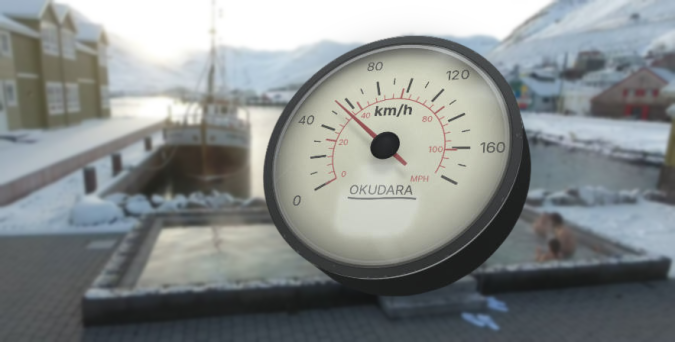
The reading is {"value": 55, "unit": "km/h"}
